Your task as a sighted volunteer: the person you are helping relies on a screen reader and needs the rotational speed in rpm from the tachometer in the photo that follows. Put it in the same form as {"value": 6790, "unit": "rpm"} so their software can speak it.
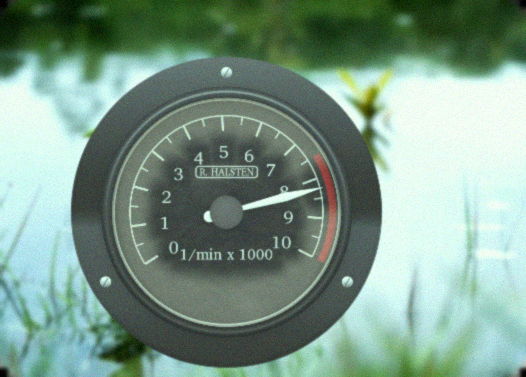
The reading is {"value": 8250, "unit": "rpm"}
